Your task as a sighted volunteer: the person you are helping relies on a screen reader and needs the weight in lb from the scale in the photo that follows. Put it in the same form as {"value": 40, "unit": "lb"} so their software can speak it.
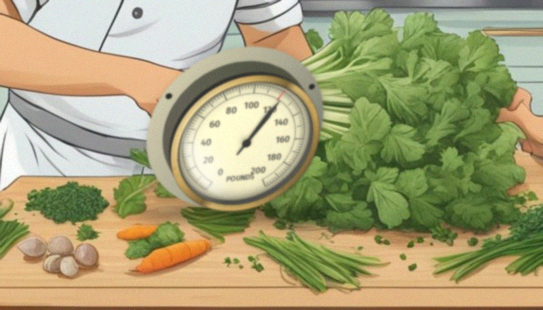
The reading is {"value": 120, "unit": "lb"}
